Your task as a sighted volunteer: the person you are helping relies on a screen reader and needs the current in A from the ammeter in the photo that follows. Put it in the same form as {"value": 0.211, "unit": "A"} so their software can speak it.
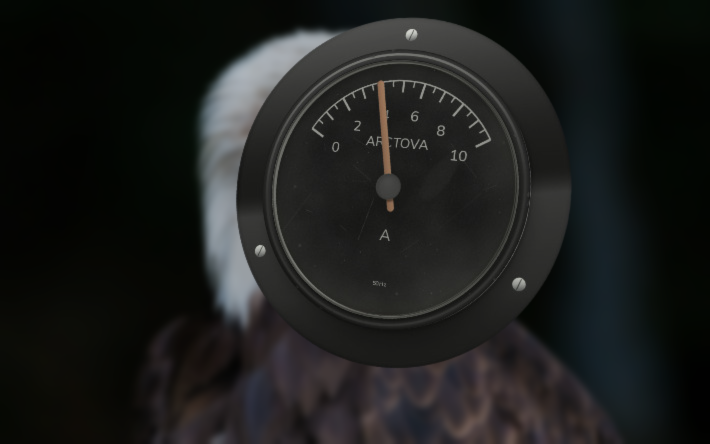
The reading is {"value": 4, "unit": "A"}
